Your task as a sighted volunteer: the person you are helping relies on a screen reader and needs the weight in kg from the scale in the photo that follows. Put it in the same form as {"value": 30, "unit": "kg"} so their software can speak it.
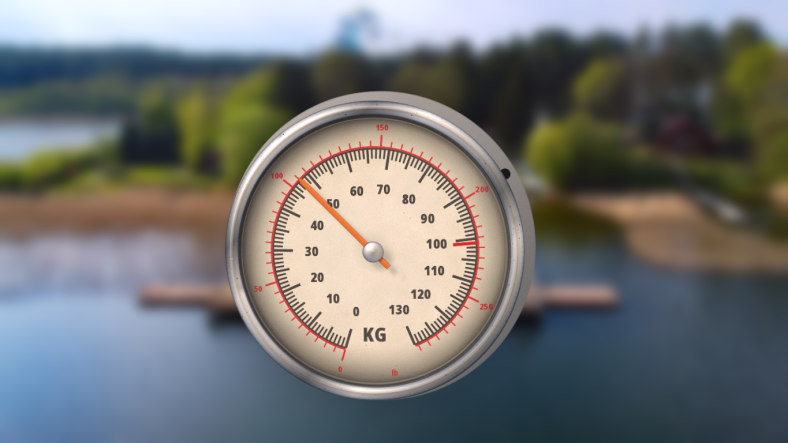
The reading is {"value": 48, "unit": "kg"}
